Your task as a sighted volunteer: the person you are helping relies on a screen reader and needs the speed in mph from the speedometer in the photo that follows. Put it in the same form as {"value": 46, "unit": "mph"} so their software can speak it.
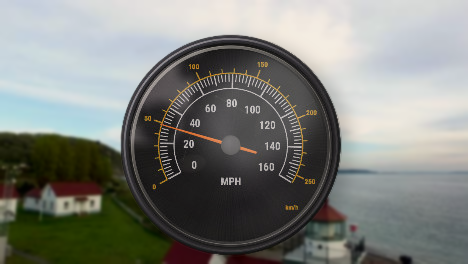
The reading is {"value": 30, "unit": "mph"}
